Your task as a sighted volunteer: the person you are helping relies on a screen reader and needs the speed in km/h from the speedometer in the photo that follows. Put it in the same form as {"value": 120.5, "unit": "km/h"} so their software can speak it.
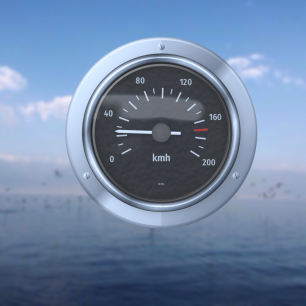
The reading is {"value": 25, "unit": "km/h"}
